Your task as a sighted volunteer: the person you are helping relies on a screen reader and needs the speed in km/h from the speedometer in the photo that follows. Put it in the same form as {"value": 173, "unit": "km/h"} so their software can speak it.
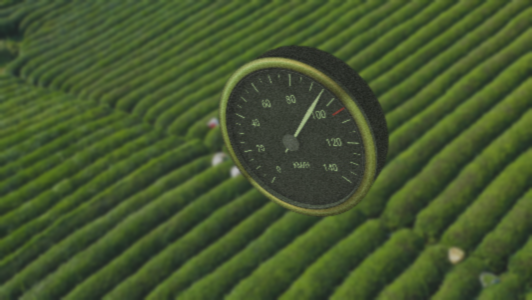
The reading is {"value": 95, "unit": "km/h"}
